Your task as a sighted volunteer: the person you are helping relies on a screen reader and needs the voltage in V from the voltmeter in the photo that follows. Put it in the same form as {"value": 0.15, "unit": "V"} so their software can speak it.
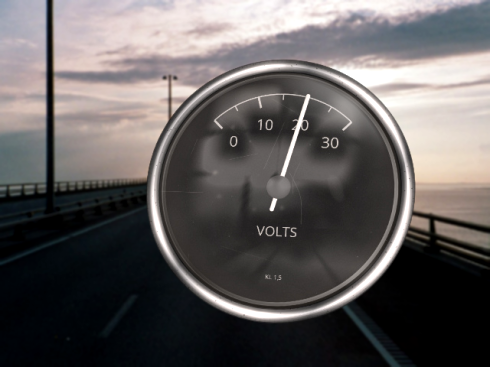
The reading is {"value": 20, "unit": "V"}
